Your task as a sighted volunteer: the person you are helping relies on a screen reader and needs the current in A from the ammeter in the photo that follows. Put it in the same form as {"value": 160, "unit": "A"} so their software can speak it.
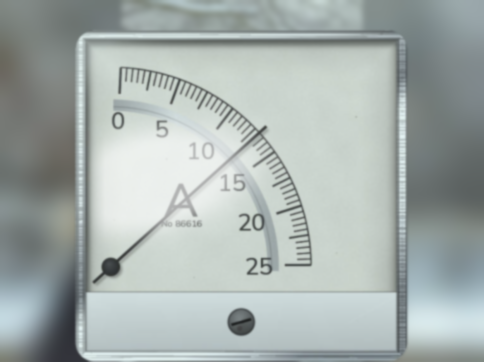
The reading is {"value": 13, "unit": "A"}
